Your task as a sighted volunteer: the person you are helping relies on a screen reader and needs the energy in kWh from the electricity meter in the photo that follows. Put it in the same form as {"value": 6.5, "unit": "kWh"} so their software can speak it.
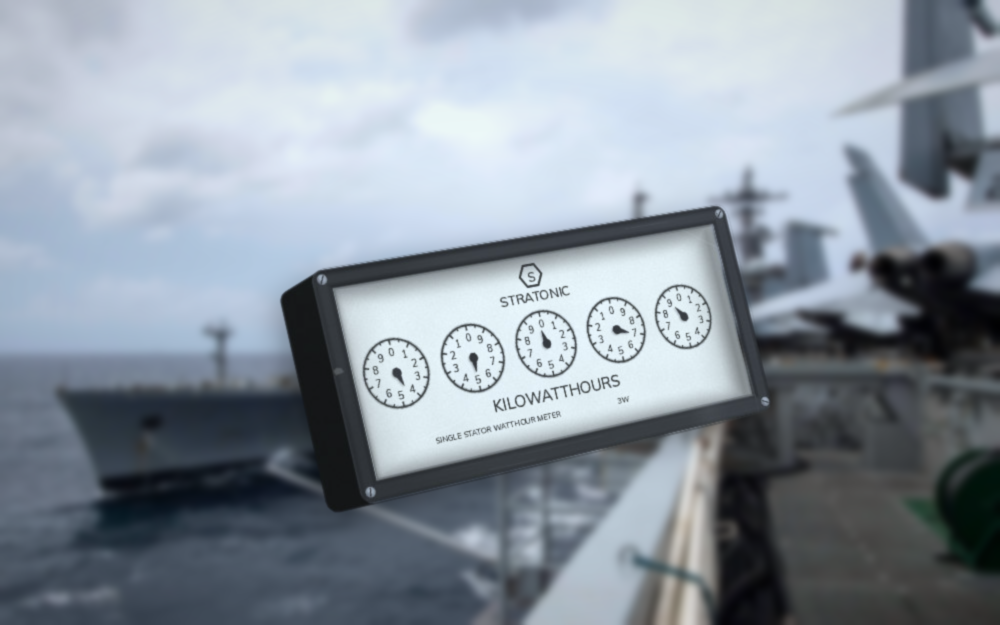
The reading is {"value": 44969, "unit": "kWh"}
